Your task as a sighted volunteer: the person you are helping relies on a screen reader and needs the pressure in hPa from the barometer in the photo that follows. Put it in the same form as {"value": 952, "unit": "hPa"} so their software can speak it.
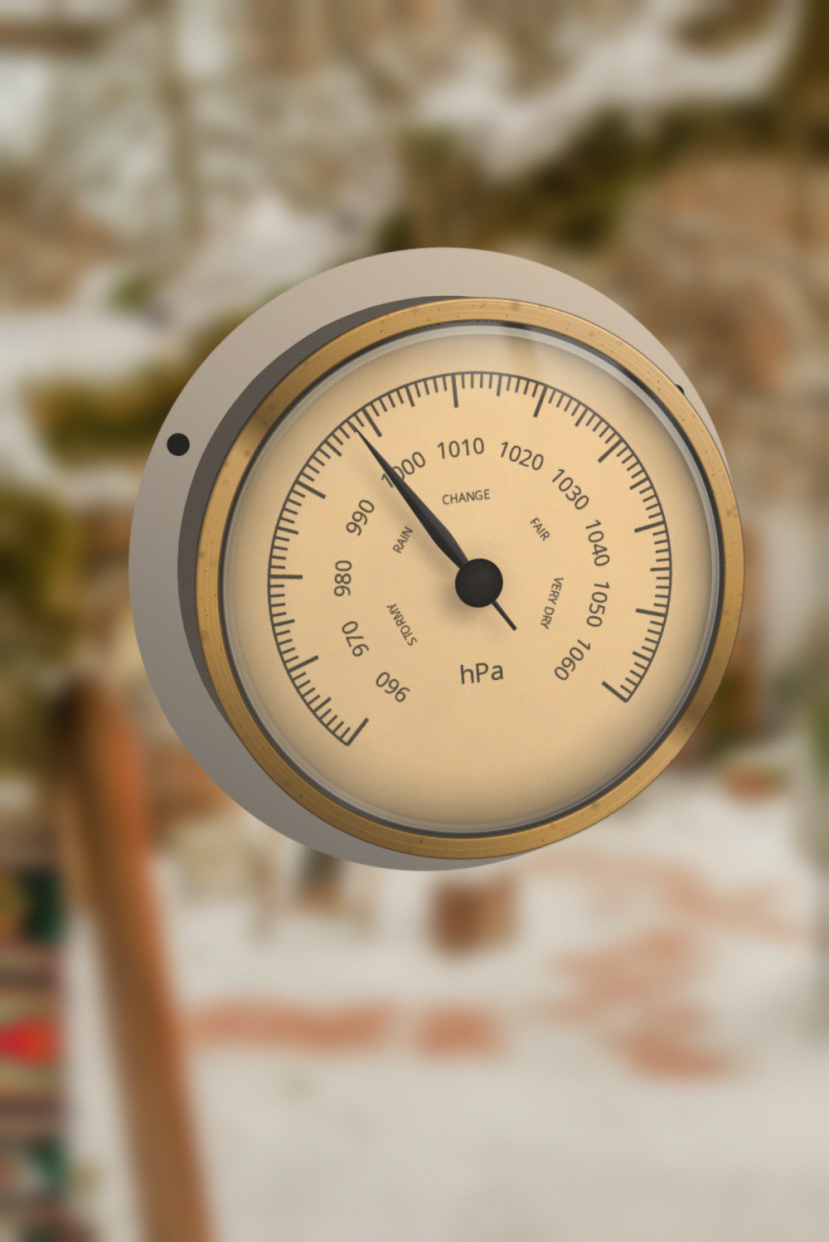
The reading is {"value": 998, "unit": "hPa"}
